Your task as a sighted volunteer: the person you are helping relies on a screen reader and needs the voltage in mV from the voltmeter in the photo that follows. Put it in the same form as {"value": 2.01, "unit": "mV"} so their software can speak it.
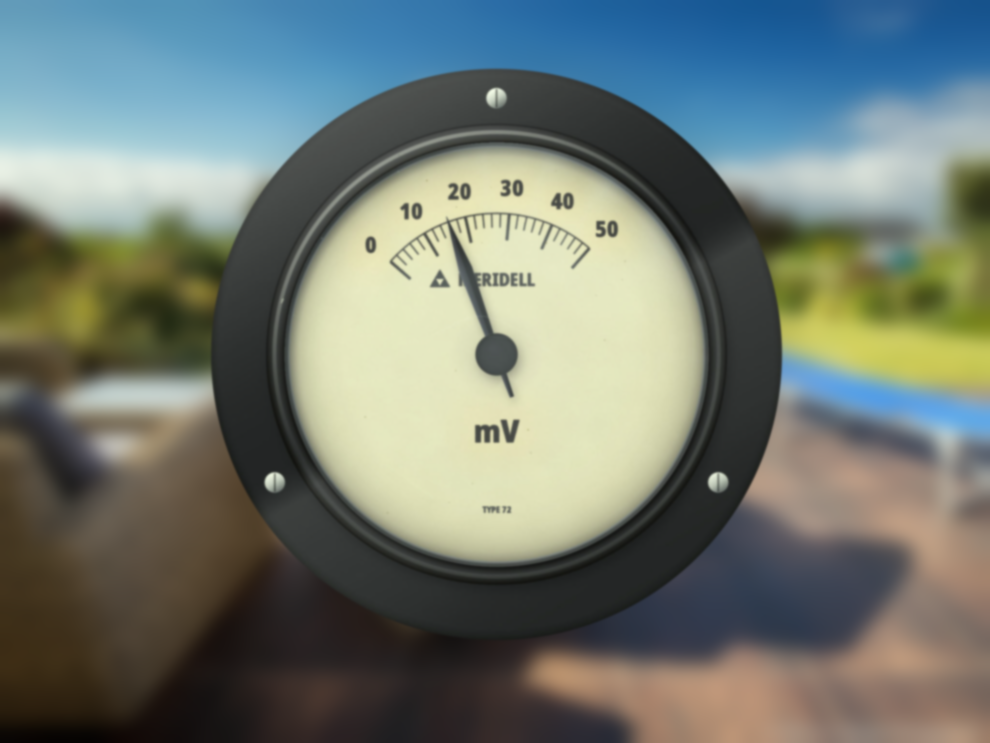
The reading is {"value": 16, "unit": "mV"}
